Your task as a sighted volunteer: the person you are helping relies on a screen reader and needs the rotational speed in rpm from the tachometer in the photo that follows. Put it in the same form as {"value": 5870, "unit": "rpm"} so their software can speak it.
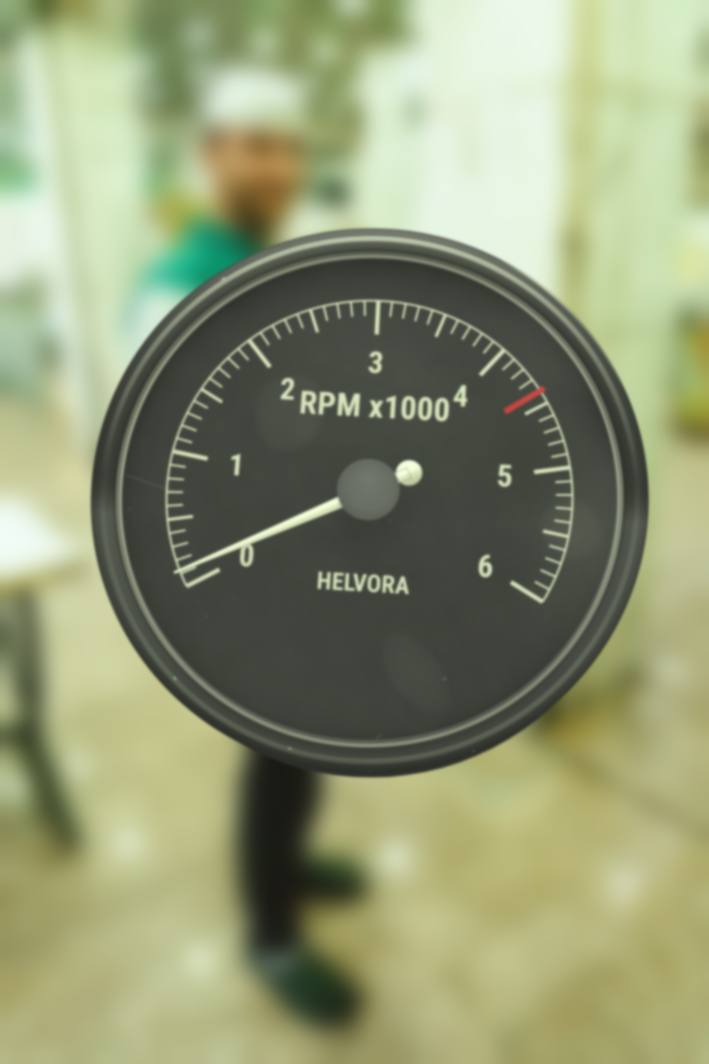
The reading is {"value": 100, "unit": "rpm"}
